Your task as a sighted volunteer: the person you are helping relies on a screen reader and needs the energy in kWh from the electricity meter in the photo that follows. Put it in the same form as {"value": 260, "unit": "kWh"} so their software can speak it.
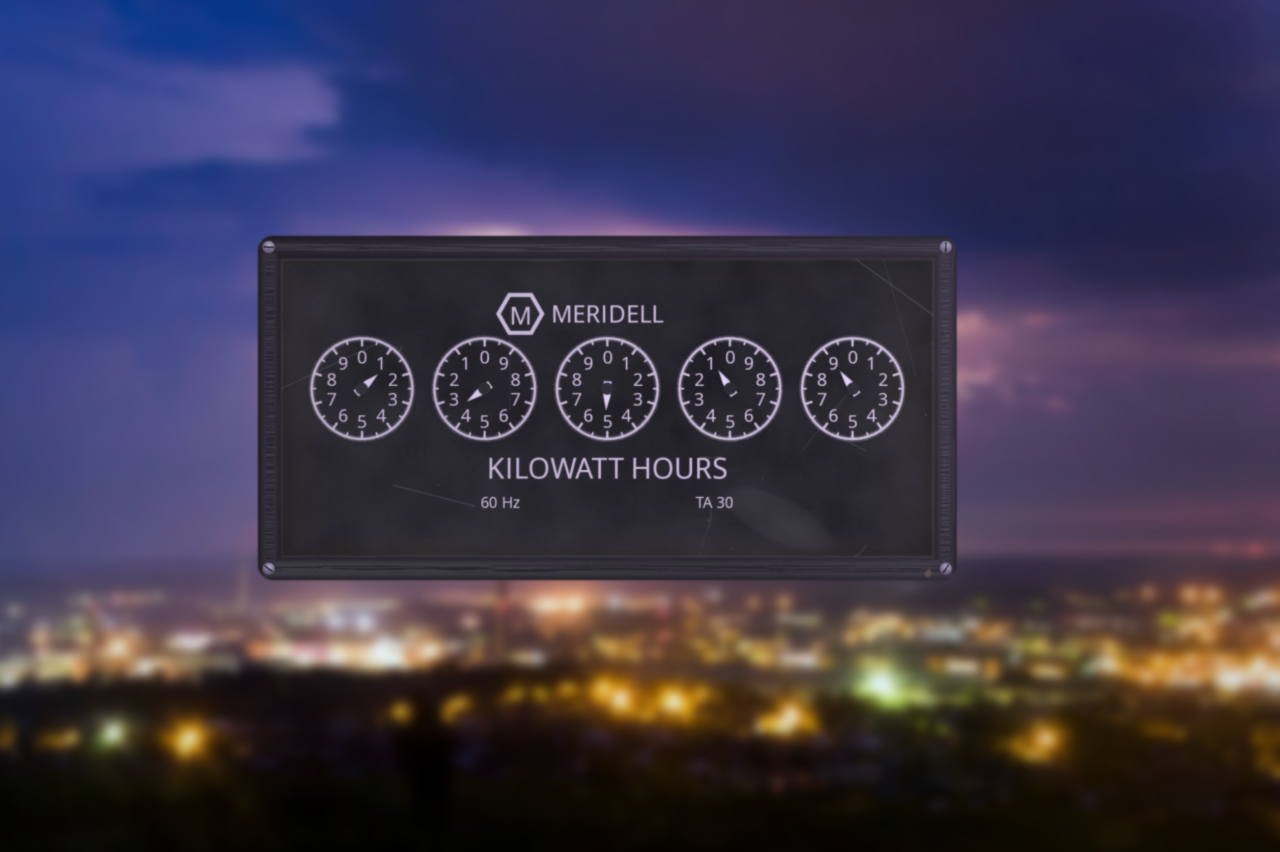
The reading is {"value": 13509, "unit": "kWh"}
